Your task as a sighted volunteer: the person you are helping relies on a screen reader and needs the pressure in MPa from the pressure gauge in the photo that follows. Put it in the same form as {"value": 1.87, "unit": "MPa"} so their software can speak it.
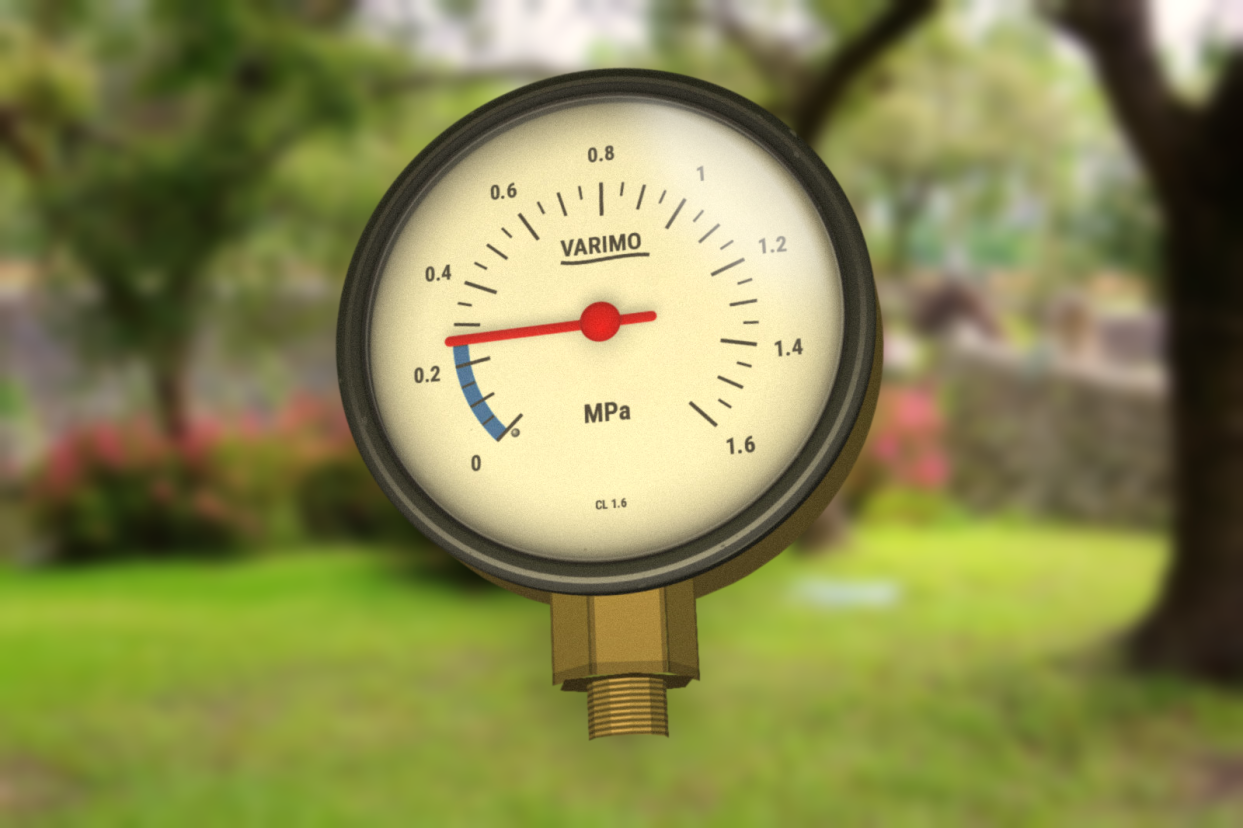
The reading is {"value": 0.25, "unit": "MPa"}
